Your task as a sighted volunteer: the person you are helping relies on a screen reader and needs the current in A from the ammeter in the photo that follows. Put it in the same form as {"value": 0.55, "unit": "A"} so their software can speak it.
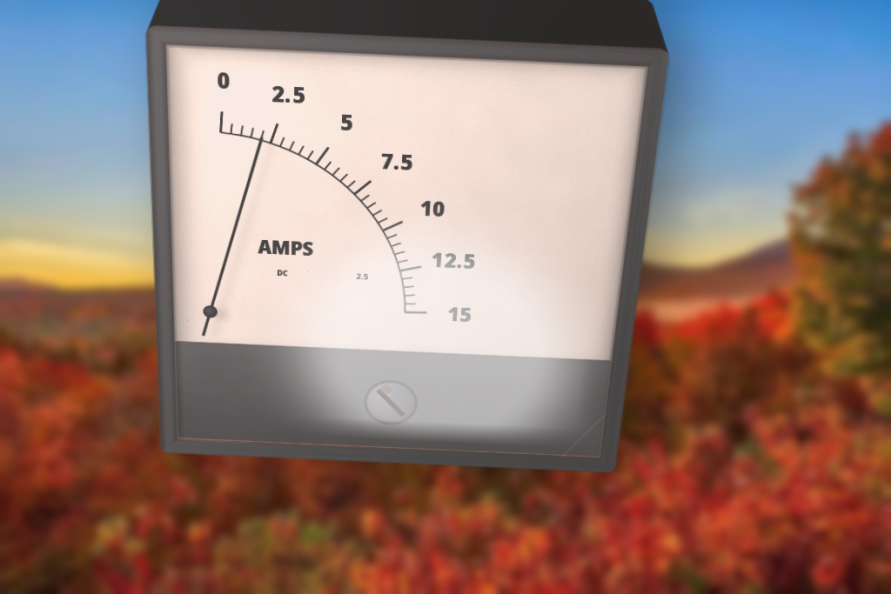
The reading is {"value": 2, "unit": "A"}
